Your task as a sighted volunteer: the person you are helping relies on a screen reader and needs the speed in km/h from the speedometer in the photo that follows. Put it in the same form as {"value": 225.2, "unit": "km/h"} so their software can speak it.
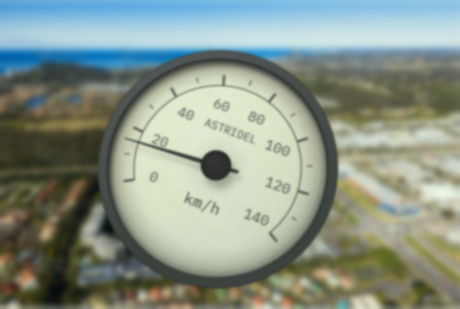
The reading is {"value": 15, "unit": "km/h"}
